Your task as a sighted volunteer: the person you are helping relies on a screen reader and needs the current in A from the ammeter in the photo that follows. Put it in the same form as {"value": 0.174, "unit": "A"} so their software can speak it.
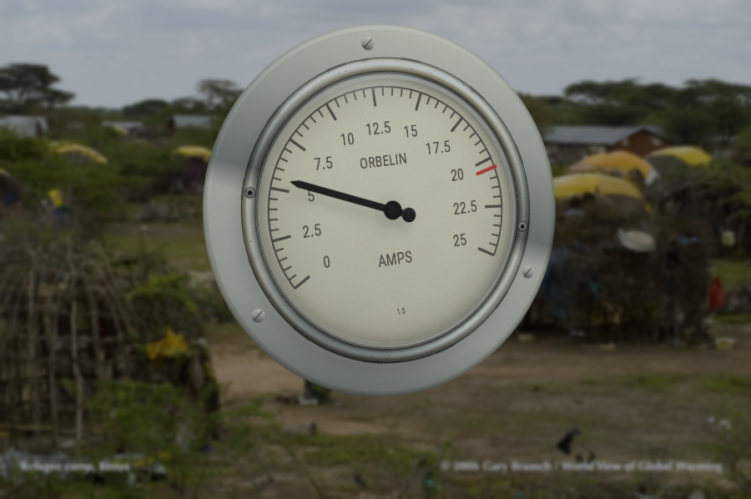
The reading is {"value": 5.5, "unit": "A"}
